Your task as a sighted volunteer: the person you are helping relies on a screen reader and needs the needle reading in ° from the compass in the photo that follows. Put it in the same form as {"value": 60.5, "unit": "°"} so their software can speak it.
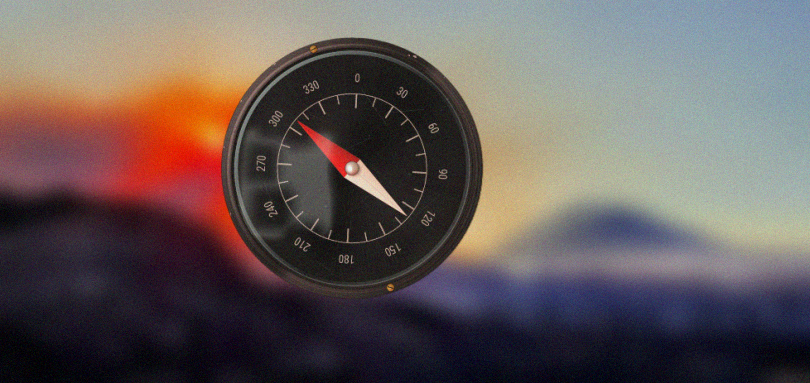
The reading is {"value": 307.5, "unit": "°"}
